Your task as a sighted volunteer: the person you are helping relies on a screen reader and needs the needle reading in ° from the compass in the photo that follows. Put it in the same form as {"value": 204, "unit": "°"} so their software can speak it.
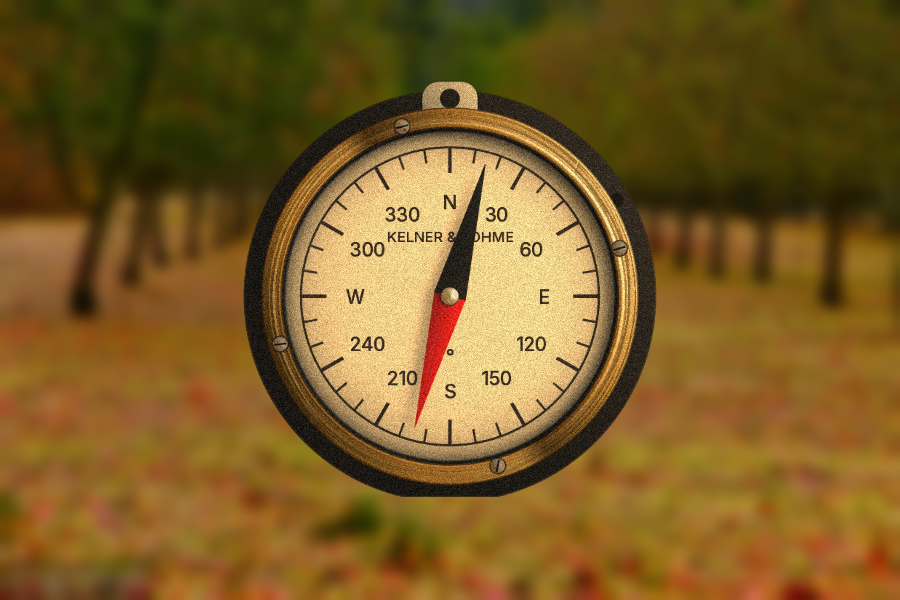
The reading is {"value": 195, "unit": "°"}
